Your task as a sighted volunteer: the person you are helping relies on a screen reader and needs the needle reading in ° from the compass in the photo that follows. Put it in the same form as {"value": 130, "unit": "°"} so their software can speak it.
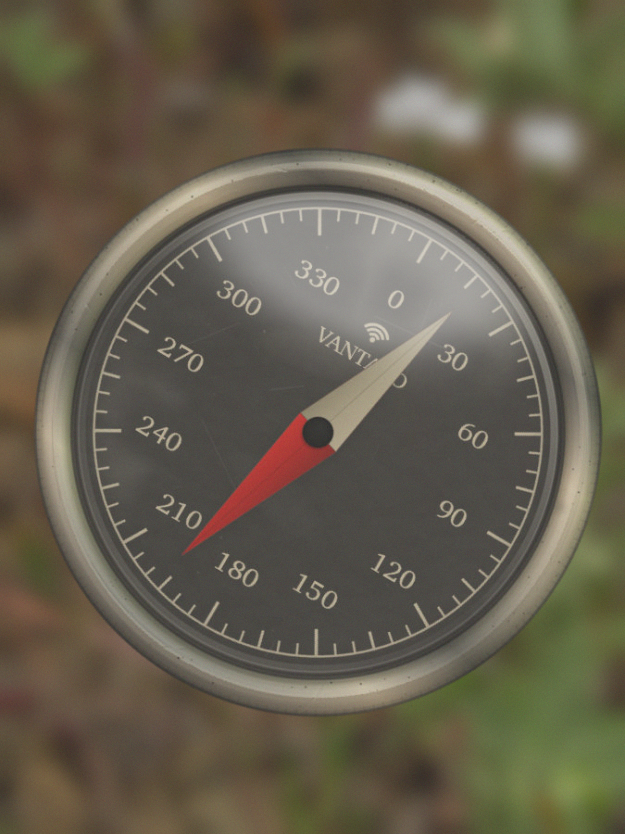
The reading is {"value": 197.5, "unit": "°"}
